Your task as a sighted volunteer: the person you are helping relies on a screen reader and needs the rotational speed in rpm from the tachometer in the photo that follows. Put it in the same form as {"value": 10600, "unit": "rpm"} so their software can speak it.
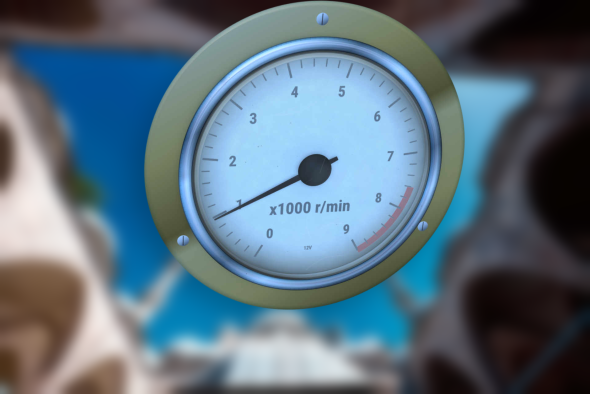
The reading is {"value": 1000, "unit": "rpm"}
